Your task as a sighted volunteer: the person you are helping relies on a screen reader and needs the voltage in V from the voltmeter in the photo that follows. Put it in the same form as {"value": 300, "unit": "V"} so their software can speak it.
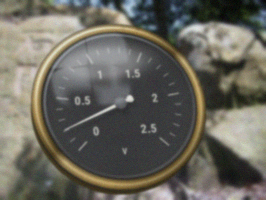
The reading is {"value": 0.2, "unit": "V"}
